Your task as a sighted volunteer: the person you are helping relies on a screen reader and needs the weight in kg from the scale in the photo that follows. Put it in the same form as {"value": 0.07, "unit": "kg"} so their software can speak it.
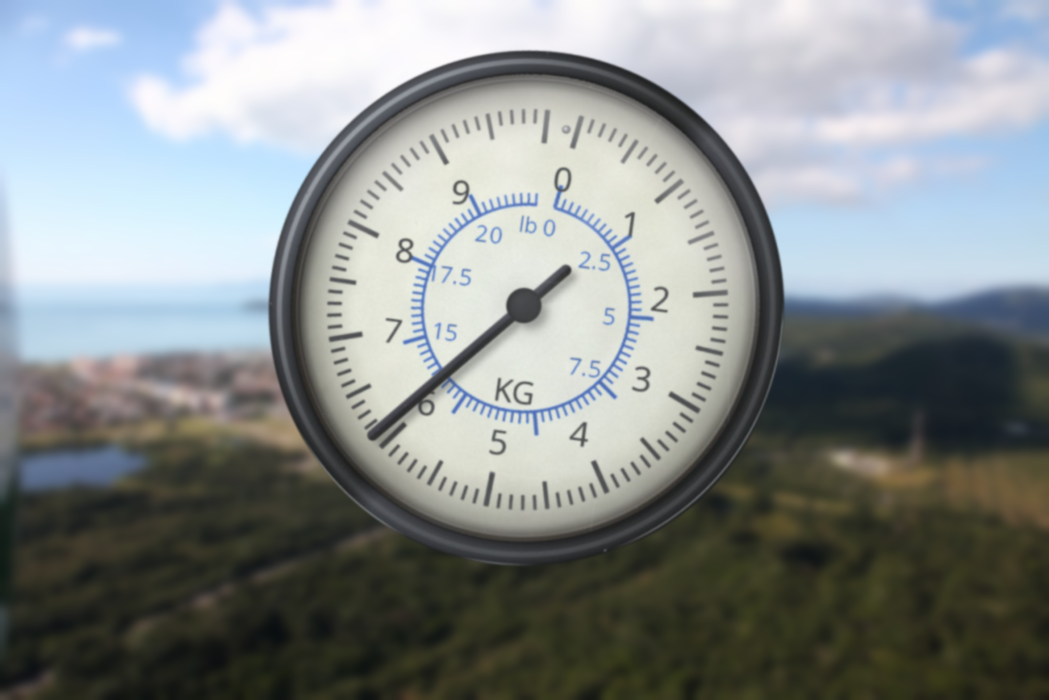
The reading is {"value": 6.1, "unit": "kg"}
